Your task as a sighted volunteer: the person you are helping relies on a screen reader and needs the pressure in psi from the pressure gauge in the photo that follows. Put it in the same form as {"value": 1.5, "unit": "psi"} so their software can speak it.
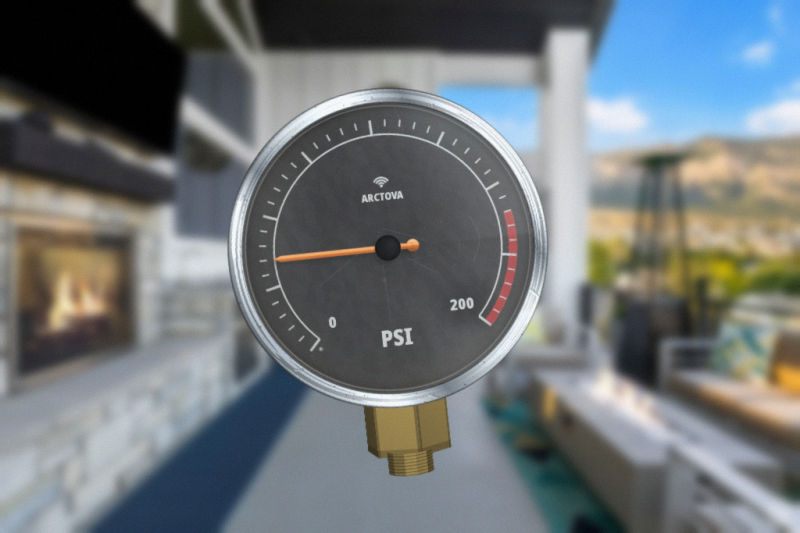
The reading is {"value": 35, "unit": "psi"}
